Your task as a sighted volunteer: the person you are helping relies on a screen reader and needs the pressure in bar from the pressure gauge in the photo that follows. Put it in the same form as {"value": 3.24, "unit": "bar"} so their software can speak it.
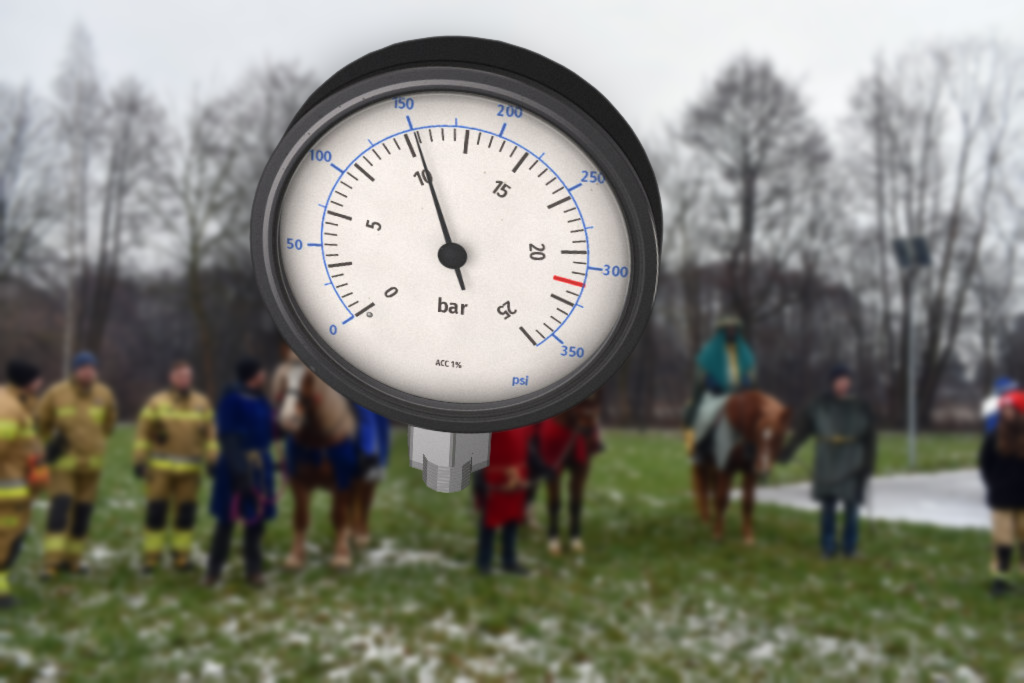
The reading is {"value": 10.5, "unit": "bar"}
